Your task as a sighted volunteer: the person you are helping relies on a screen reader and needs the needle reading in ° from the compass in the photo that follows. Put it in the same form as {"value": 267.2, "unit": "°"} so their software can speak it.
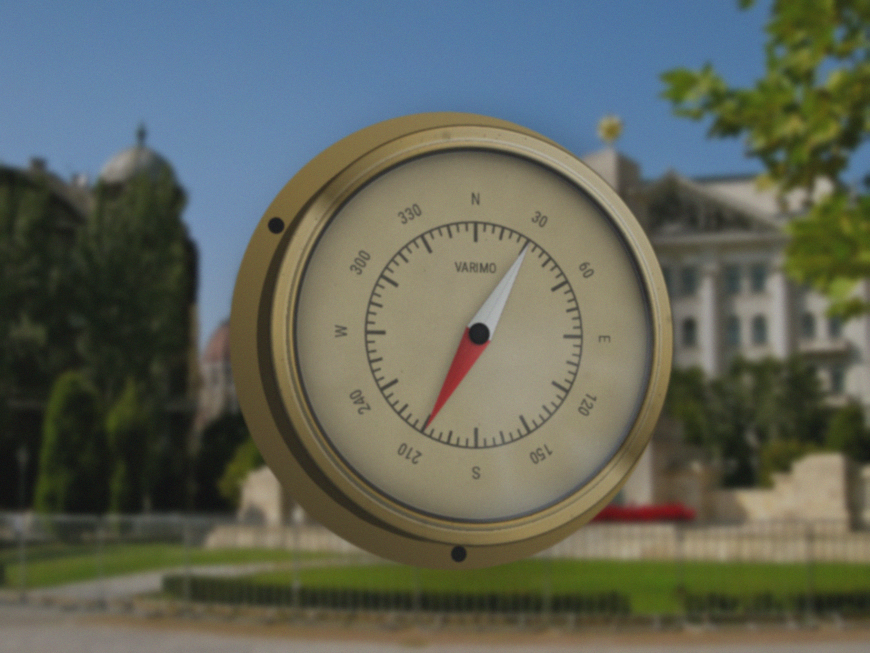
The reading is {"value": 210, "unit": "°"}
